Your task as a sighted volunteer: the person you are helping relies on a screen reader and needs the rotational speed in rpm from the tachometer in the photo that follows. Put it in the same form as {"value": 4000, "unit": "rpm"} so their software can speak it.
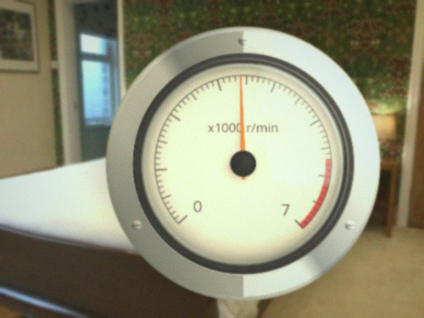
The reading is {"value": 3400, "unit": "rpm"}
